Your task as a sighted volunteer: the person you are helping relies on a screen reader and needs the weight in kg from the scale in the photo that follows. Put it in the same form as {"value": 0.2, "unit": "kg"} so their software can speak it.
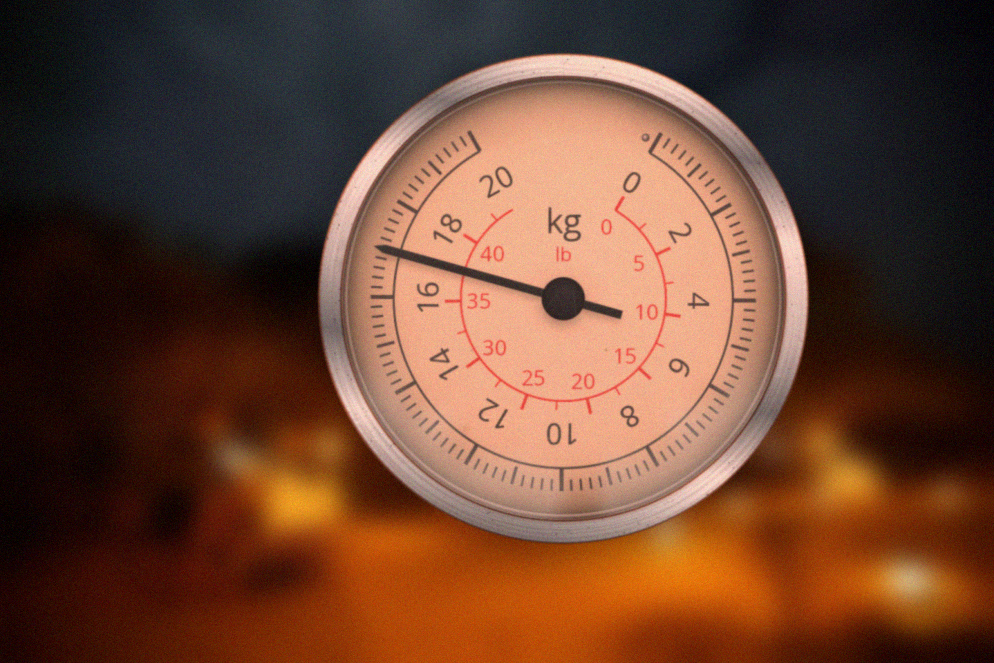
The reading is {"value": 17, "unit": "kg"}
